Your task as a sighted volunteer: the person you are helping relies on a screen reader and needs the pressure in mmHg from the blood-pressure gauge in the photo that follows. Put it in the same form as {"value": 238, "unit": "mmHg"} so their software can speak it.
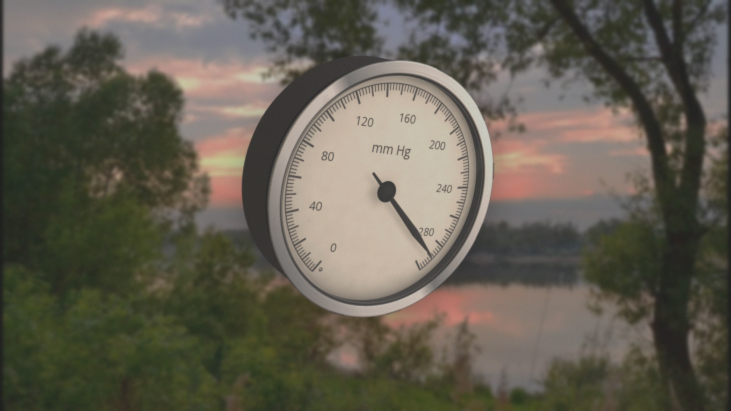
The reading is {"value": 290, "unit": "mmHg"}
